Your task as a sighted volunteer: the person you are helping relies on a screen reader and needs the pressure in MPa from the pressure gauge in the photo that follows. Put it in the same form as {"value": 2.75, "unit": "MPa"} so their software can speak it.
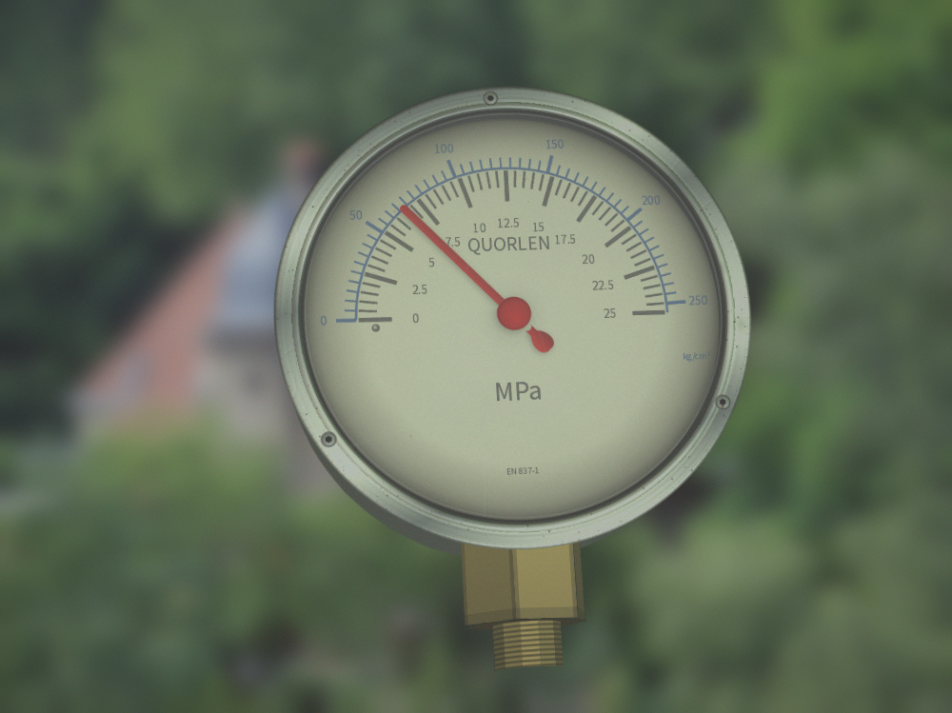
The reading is {"value": 6.5, "unit": "MPa"}
